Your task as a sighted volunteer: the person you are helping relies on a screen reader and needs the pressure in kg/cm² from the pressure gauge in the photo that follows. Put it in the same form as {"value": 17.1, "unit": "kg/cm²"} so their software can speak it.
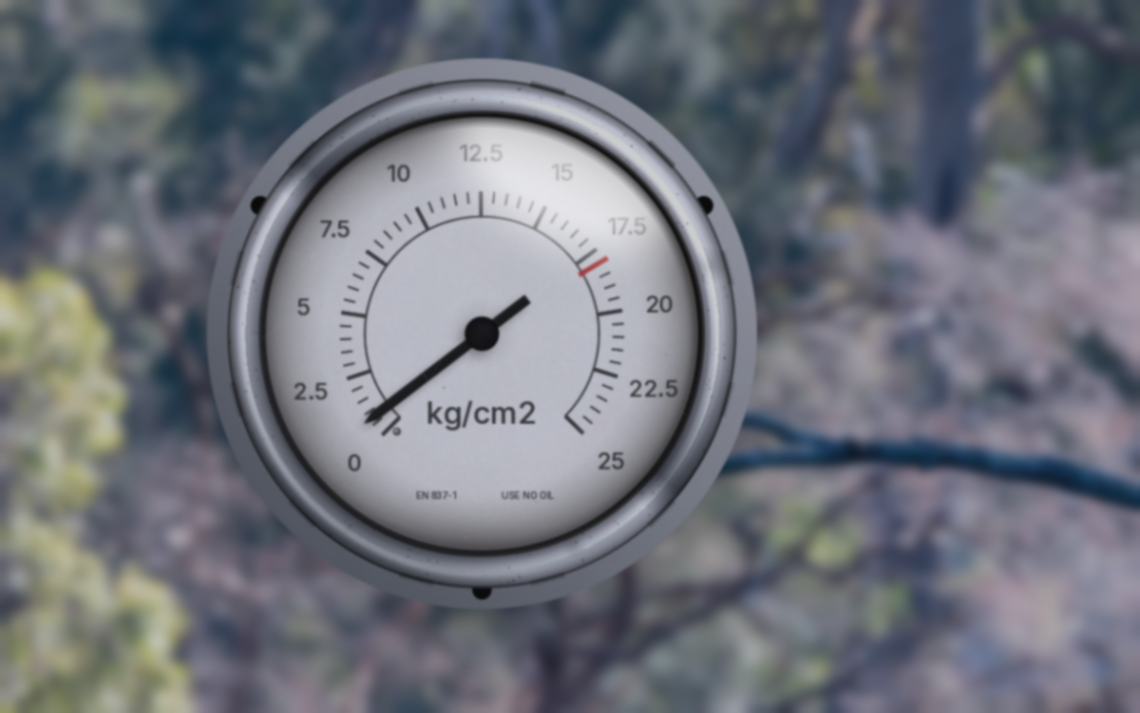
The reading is {"value": 0.75, "unit": "kg/cm²"}
